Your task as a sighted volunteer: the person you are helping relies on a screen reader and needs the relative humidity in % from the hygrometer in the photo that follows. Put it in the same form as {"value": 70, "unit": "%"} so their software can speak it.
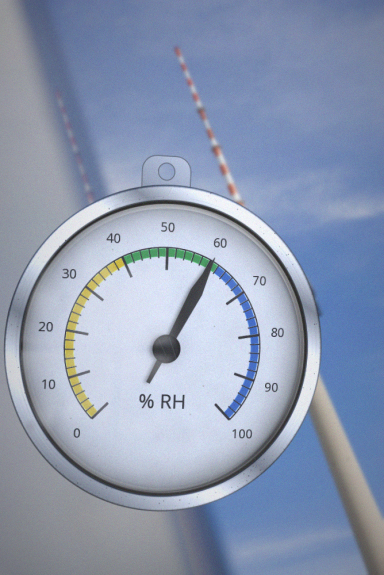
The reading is {"value": 60, "unit": "%"}
